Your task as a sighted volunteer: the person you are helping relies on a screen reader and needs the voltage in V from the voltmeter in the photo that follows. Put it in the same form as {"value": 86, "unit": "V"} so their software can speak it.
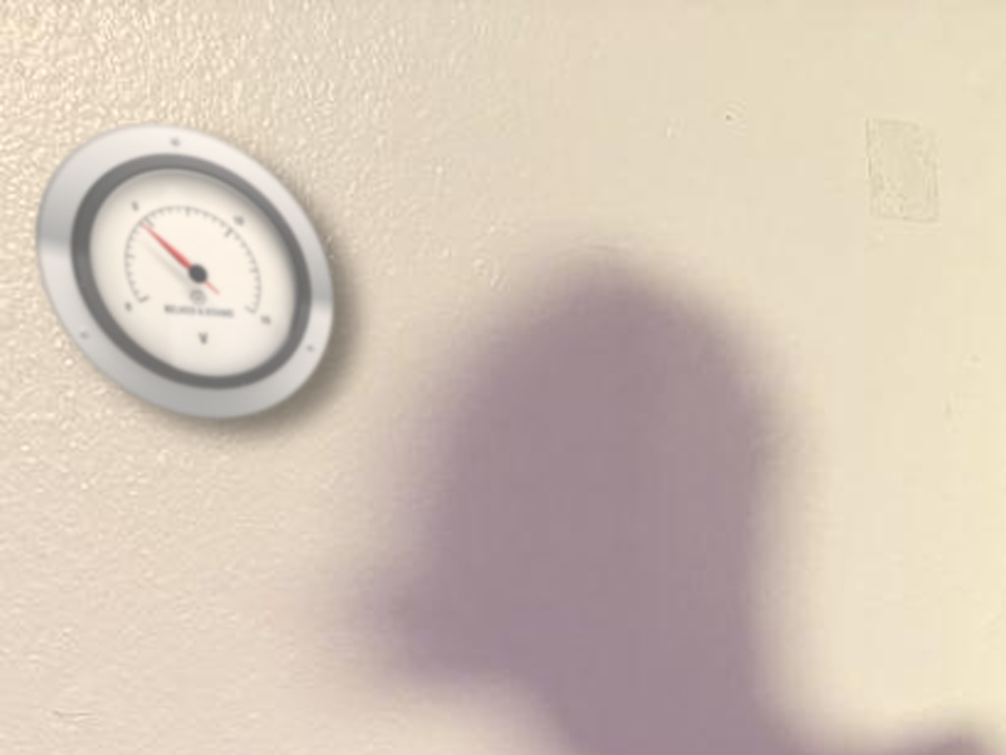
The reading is {"value": 4.5, "unit": "V"}
